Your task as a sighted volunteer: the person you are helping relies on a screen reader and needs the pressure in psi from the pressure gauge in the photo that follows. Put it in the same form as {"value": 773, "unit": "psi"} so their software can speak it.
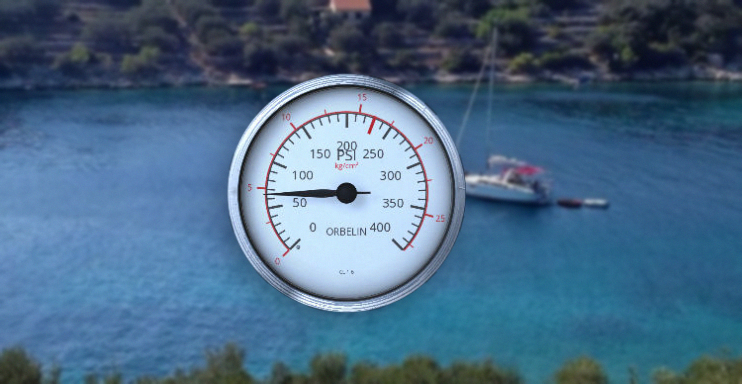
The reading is {"value": 65, "unit": "psi"}
